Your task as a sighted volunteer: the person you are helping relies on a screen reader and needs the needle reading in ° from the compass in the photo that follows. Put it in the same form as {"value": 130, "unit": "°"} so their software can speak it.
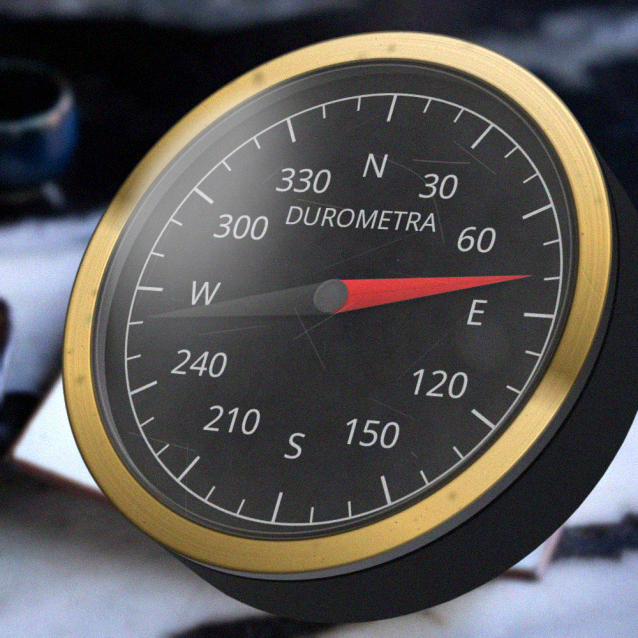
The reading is {"value": 80, "unit": "°"}
